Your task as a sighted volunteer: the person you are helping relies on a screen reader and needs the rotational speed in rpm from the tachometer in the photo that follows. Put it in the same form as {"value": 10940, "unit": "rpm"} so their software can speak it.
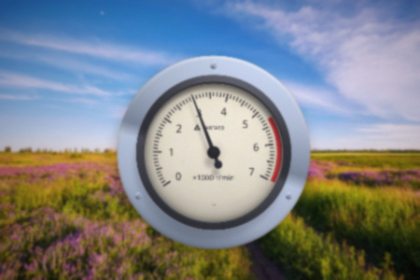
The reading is {"value": 3000, "unit": "rpm"}
